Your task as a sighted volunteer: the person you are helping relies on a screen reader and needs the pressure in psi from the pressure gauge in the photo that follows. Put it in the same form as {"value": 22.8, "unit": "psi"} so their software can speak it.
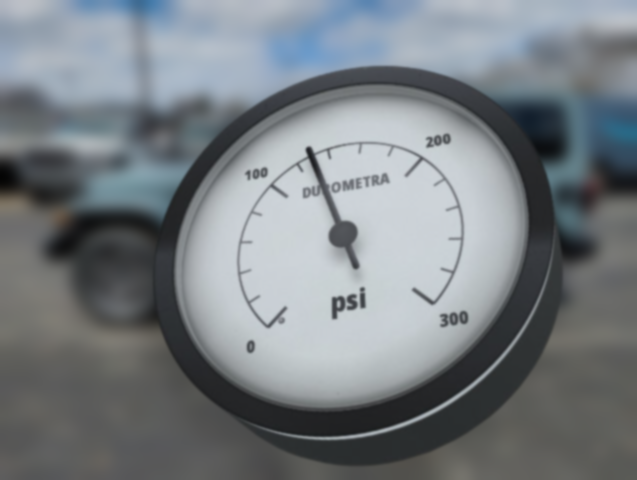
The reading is {"value": 130, "unit": "psi"}
